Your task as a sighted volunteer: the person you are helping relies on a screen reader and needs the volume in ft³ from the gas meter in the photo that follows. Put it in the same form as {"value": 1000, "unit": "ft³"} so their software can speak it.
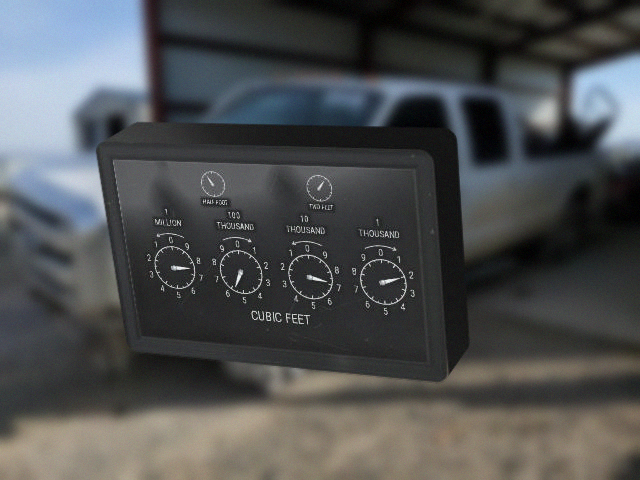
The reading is {"value": 757200, "unit": "ft³"}
